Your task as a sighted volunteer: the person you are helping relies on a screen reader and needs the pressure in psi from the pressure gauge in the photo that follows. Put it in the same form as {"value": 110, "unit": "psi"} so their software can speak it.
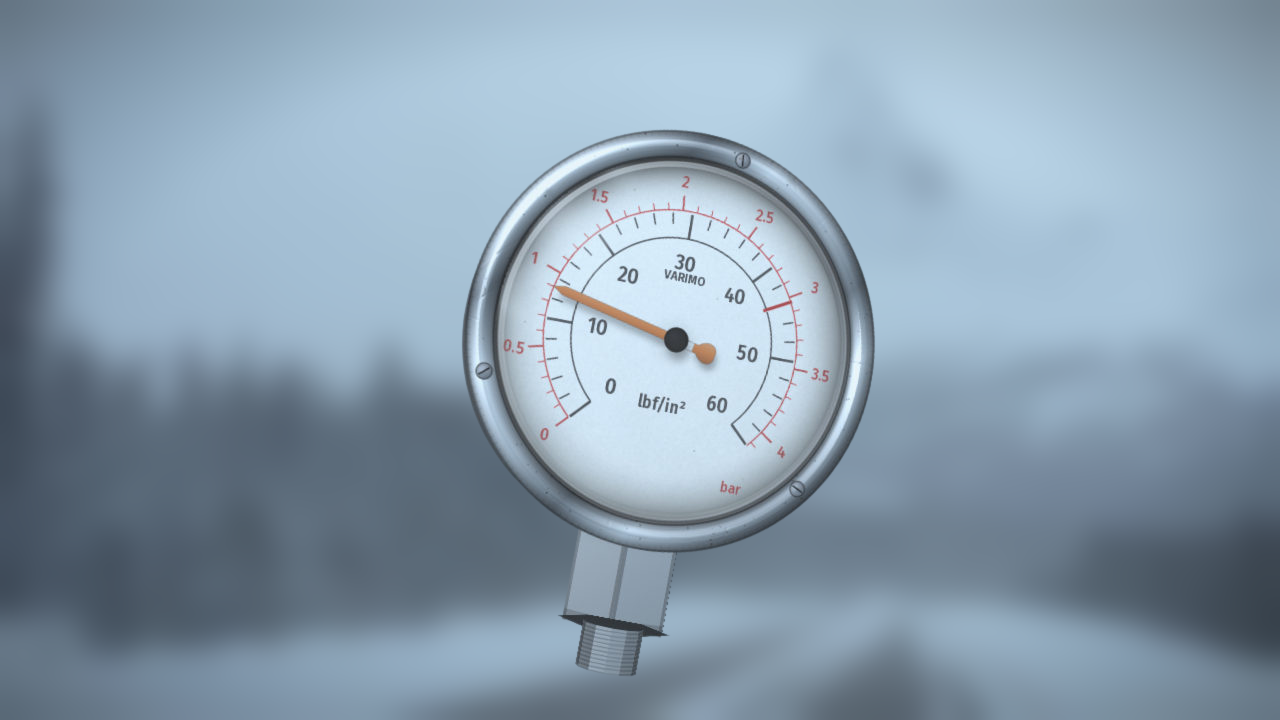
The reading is {"value": 13, "unit": "psi"}
